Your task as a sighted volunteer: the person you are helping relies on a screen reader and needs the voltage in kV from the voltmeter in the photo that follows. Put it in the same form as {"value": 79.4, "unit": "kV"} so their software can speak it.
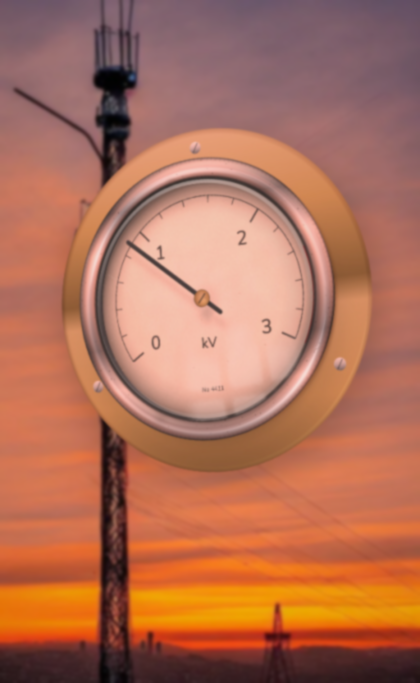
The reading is {"value": 0.9, "unit": "kV"}
